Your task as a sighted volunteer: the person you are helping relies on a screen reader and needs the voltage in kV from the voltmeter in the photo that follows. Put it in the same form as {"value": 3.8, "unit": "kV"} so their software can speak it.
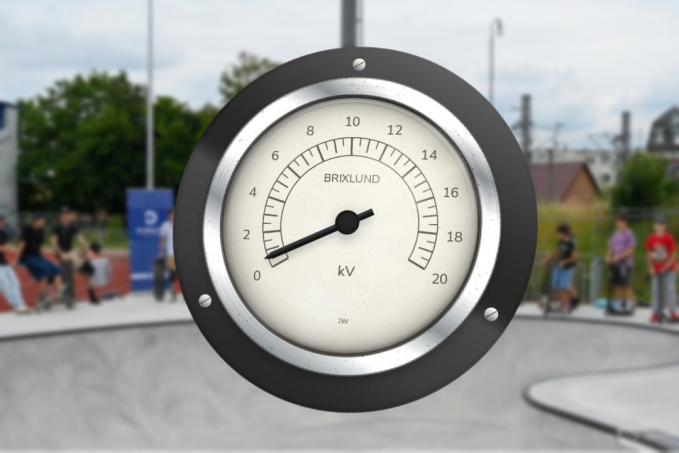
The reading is {"value": 0.5, "unit": "kV"}
